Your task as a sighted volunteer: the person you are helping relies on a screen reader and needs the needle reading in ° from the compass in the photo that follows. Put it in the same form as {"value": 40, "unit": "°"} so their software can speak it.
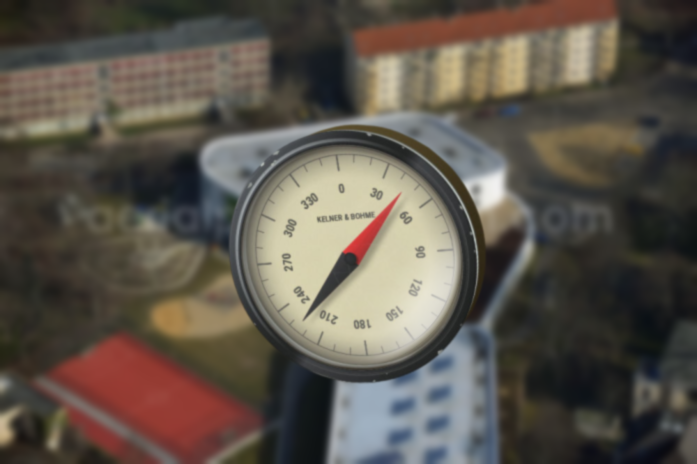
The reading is {"value": 45, "unit": "°"}
